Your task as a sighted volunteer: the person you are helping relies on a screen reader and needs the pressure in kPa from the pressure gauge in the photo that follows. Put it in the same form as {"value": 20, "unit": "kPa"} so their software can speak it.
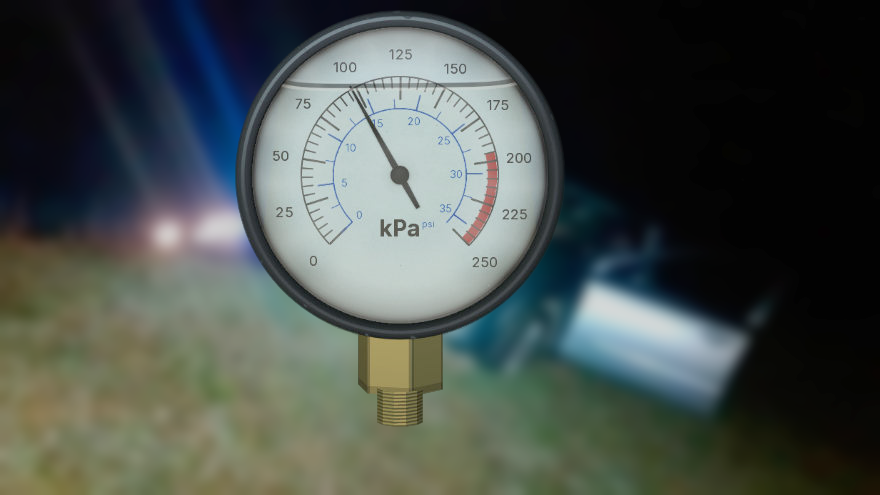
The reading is {"value": 97.5, "unit": "kPa"}
